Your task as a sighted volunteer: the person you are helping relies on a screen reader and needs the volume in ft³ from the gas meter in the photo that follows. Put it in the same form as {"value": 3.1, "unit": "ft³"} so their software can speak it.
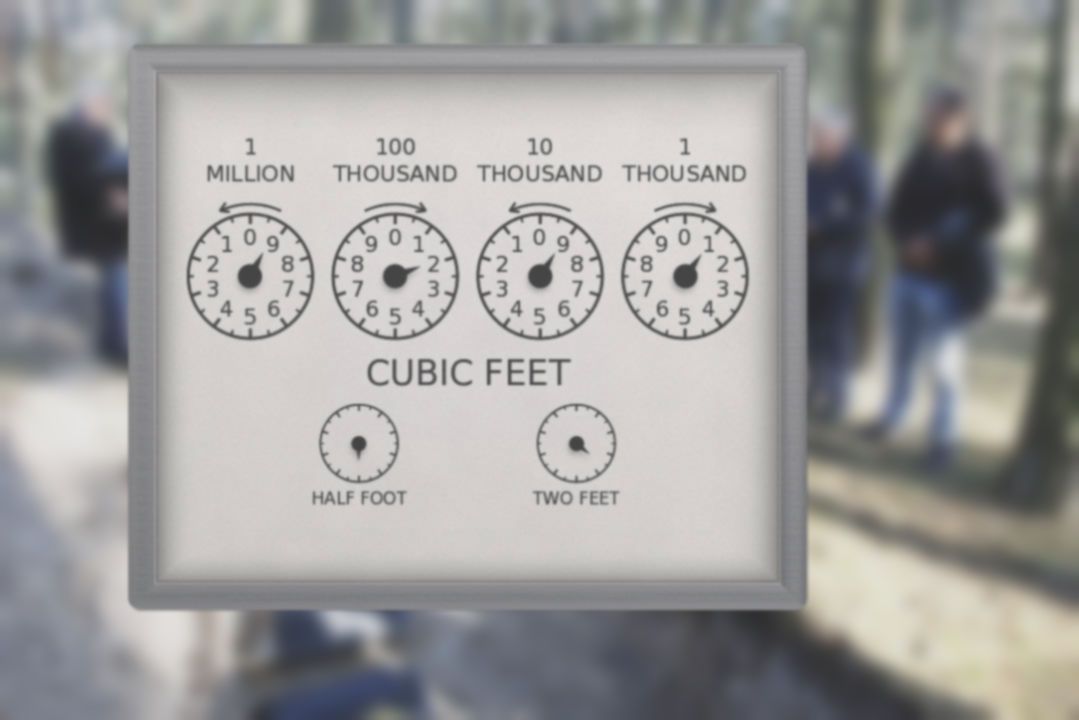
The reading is {"value": 919100, "unit": "ft³"}
